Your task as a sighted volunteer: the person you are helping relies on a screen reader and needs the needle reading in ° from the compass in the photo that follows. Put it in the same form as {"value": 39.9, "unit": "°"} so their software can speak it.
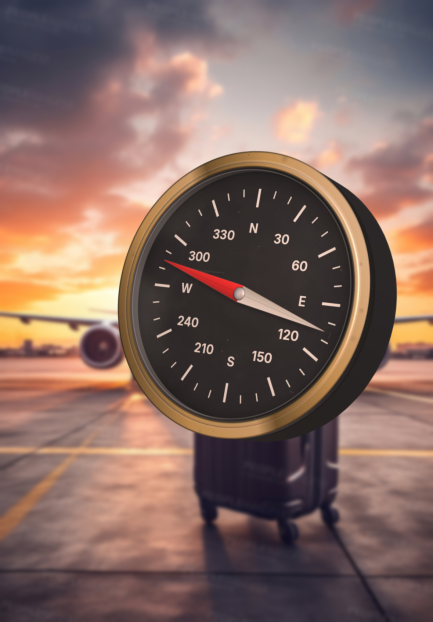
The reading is {"value": 285, "unit": "°"}
